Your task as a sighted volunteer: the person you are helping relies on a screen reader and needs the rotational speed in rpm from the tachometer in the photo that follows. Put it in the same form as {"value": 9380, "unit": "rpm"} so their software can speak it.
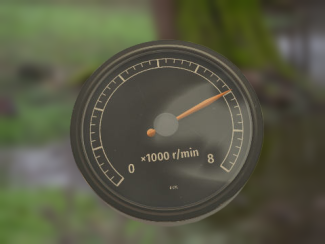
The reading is {"value": 6000, "unit": "rpm"}
